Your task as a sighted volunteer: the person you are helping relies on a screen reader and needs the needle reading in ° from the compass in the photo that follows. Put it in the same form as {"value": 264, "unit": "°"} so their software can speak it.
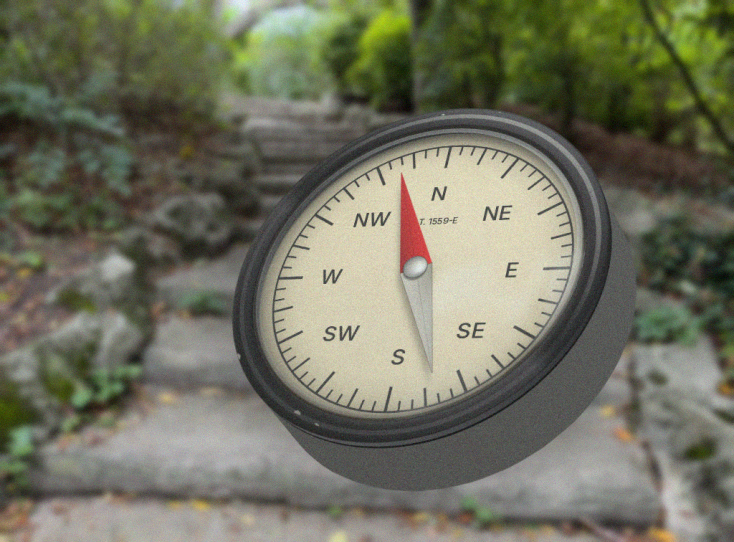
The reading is {"value": 340, "unit": "°"}
